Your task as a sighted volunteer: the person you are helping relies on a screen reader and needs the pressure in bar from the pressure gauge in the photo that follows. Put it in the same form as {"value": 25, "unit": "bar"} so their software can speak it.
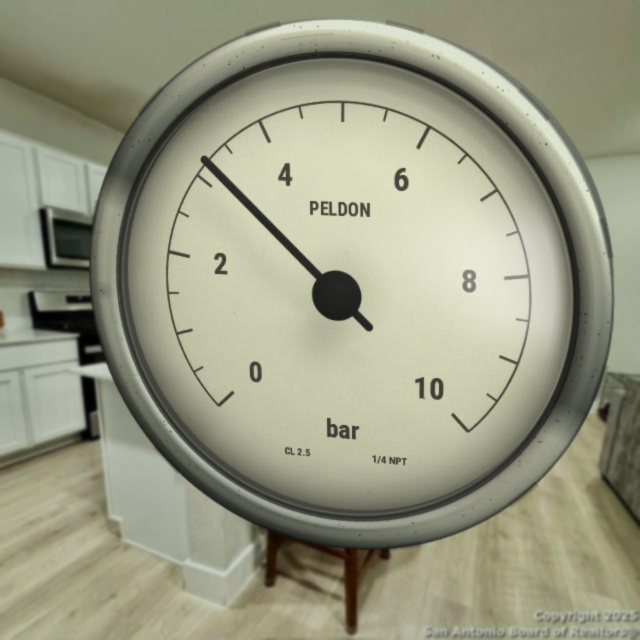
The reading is {"value": 3.25, "unit": "bar"}
